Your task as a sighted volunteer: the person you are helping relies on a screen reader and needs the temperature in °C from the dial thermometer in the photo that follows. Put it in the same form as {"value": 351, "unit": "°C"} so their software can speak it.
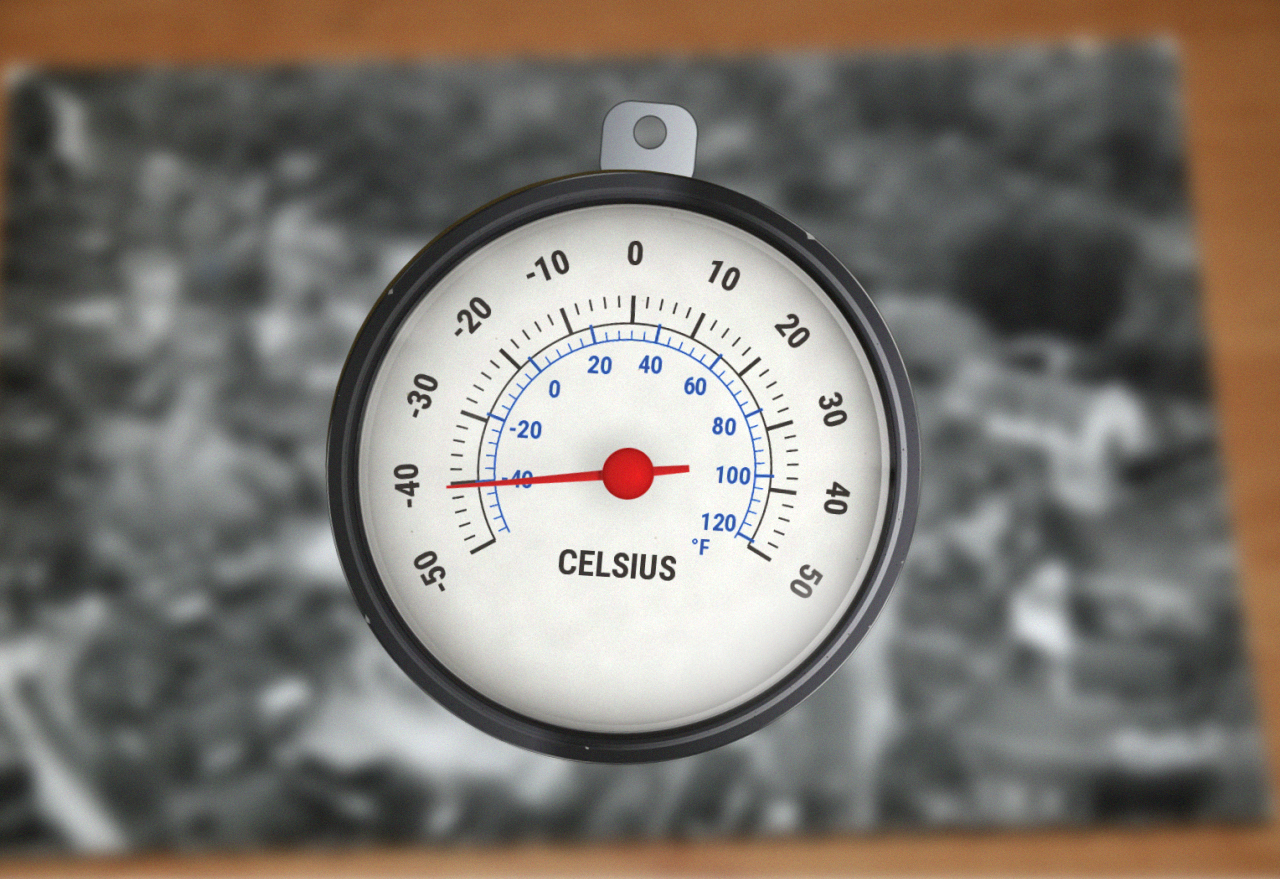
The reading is {"value": -40, "unit": "°C"}
